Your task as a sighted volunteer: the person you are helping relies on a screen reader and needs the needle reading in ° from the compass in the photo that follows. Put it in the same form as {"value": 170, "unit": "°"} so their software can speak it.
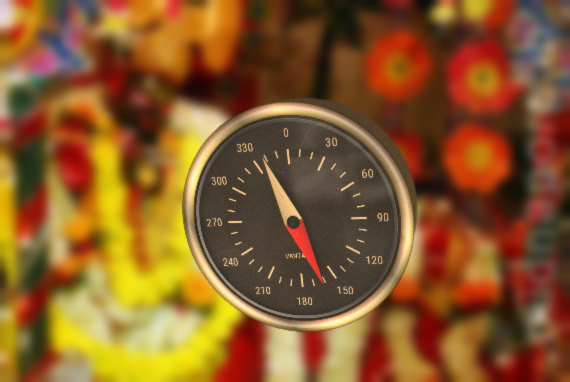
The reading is {"value": 160, "unit": "°"}
